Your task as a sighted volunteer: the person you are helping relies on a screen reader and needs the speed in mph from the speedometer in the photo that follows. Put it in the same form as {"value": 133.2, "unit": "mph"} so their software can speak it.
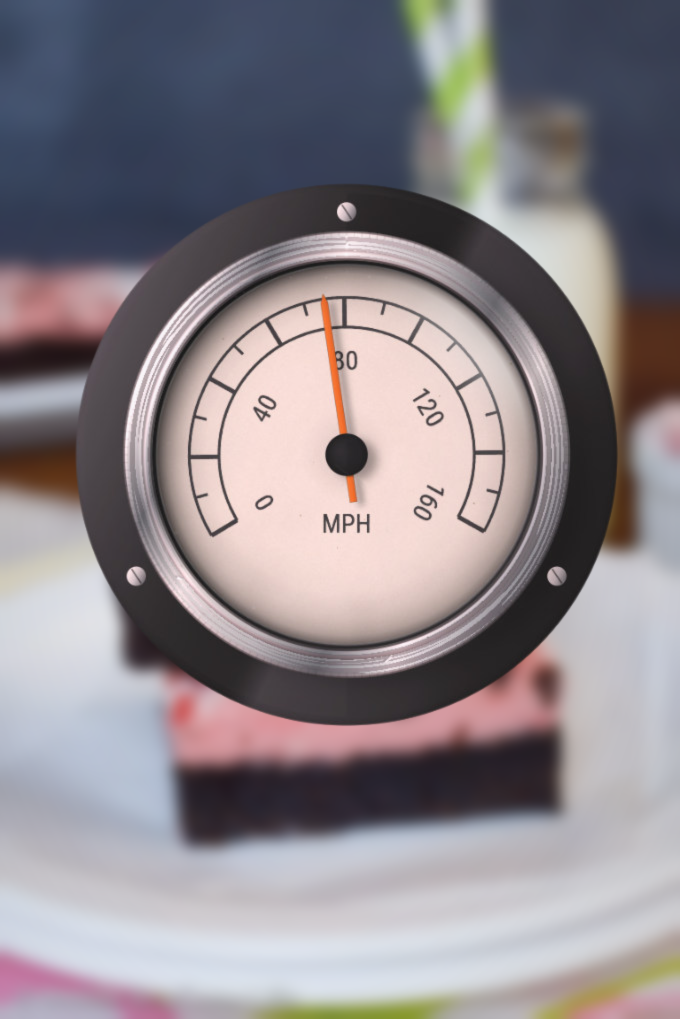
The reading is {"value": 75, "unit": "mph"}
